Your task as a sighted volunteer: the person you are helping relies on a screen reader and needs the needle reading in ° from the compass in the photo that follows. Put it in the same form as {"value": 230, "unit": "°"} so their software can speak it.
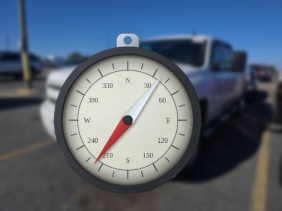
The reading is {"value": 217.5, "unit": "°"}
